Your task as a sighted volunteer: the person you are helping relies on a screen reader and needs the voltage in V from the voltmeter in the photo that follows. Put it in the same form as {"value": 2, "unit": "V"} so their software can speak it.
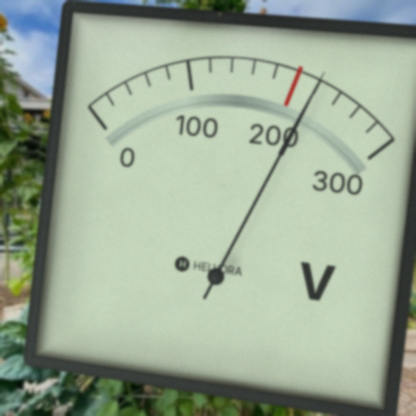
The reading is {"value": 220, "unit": "V"}
